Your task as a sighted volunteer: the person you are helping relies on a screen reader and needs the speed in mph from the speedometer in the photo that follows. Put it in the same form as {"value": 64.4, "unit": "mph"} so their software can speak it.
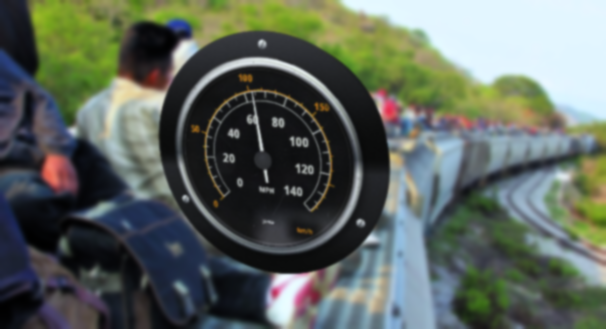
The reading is {"value": 65, "unit": "mph"}
